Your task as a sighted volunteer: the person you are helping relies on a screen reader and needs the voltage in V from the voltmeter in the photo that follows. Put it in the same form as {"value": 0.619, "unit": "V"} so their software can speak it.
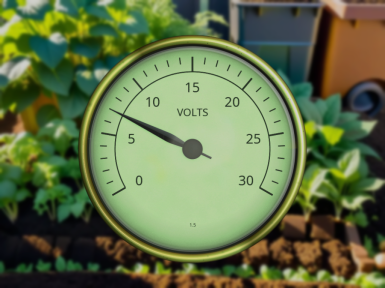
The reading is {"value": 7, "unit": "V"}
